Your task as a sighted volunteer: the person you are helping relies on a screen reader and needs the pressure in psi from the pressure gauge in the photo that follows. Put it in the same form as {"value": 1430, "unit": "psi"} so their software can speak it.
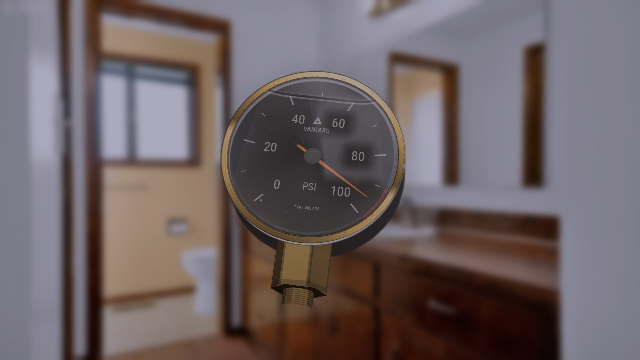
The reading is {"value": 95, "unit": "psi"}
